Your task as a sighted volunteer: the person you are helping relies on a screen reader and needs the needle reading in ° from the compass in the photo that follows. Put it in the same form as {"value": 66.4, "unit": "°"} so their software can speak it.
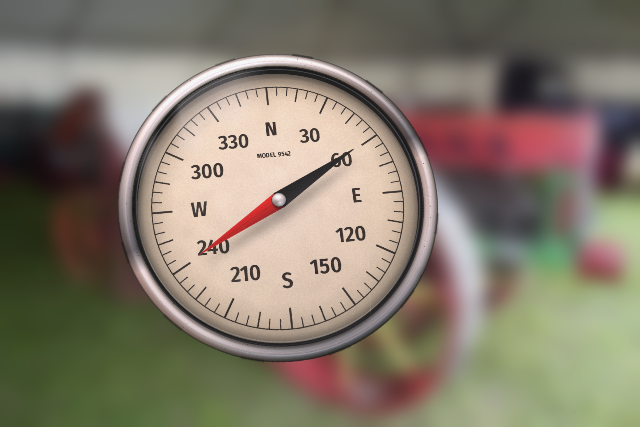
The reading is {"value": 240, "unit": "°"}
